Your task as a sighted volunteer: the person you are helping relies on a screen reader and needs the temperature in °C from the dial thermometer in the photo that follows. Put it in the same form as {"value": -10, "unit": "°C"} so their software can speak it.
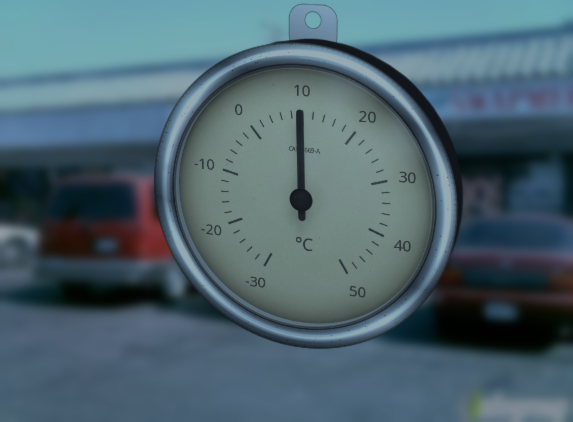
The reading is {"value": 10, "unit": "°C"}
